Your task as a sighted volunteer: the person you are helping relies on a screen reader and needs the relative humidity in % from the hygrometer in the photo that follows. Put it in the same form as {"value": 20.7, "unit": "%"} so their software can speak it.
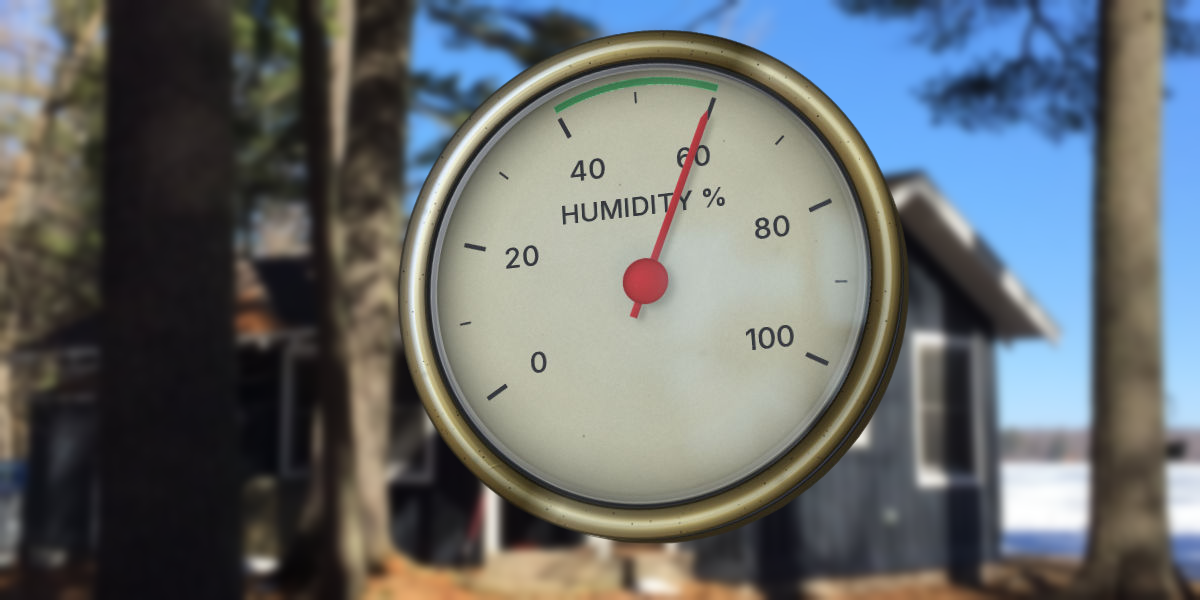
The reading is {"value": 60, "unit": "%"}
